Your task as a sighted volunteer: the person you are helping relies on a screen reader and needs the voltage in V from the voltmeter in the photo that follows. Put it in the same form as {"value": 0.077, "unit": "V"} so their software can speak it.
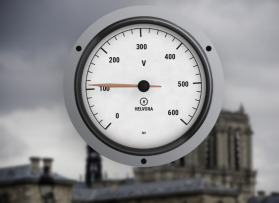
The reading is {"value": 110, "unit": "V"}
